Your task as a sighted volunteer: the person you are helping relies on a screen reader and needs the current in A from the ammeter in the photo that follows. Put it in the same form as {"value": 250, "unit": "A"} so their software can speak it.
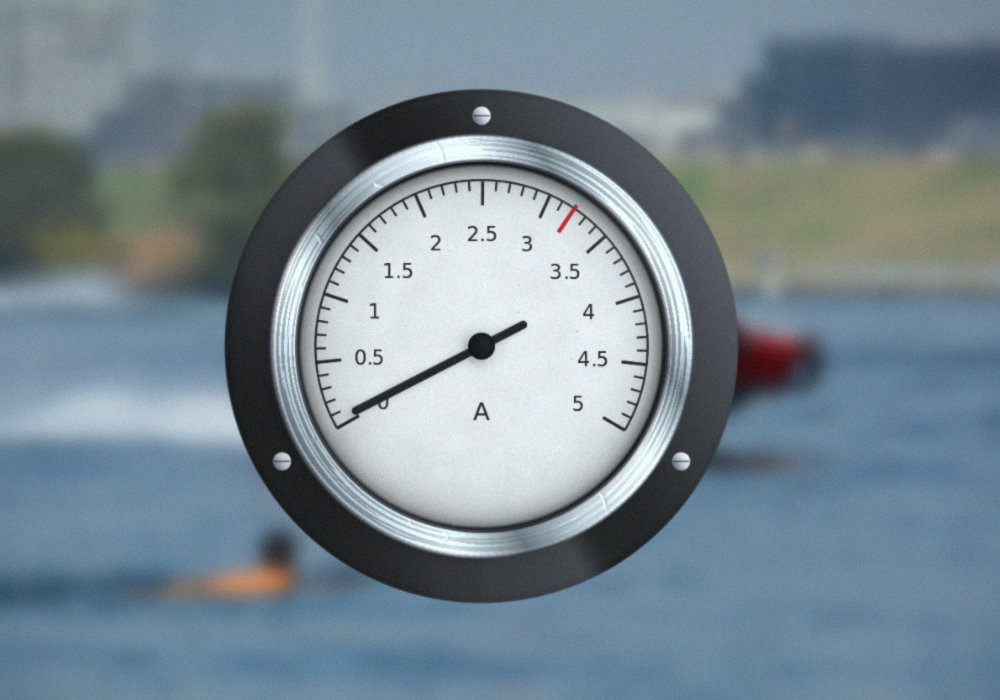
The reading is {"value": 0.05, "unit": "A"}
